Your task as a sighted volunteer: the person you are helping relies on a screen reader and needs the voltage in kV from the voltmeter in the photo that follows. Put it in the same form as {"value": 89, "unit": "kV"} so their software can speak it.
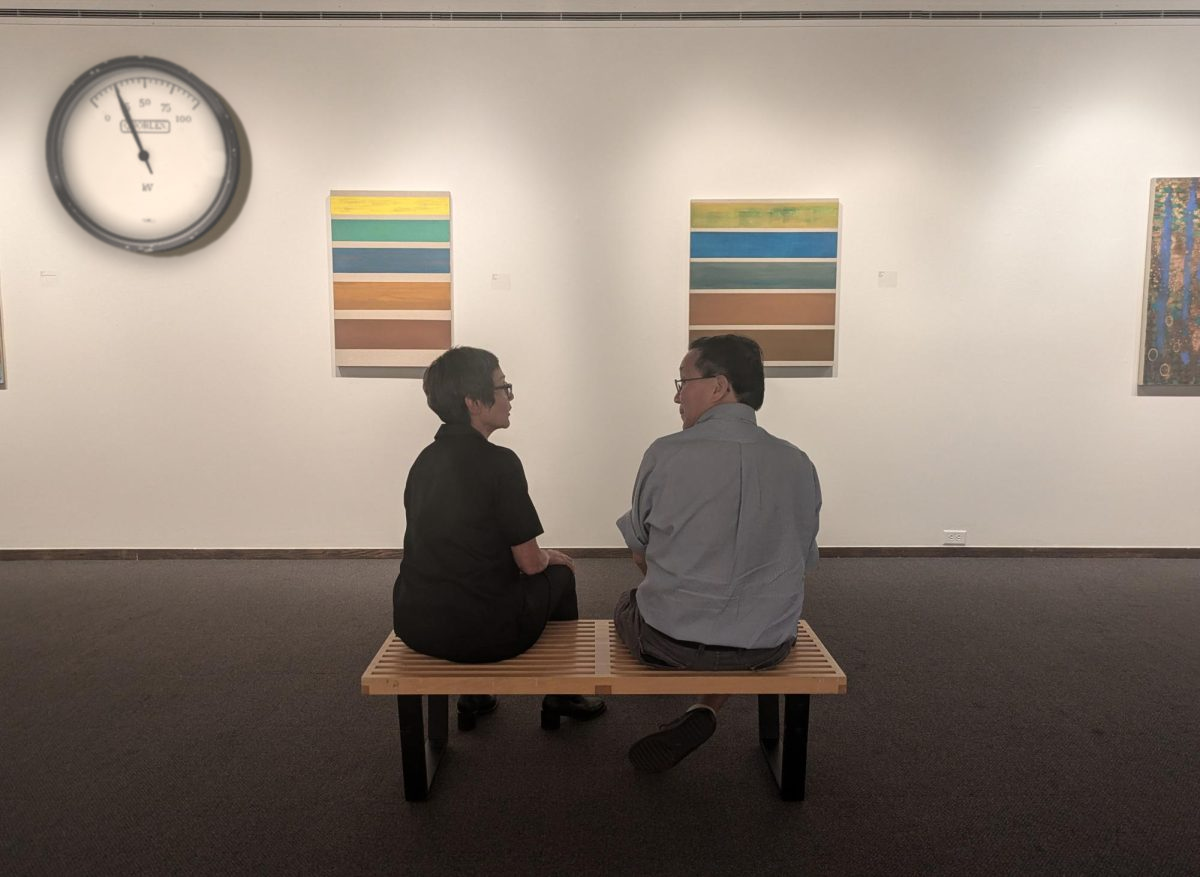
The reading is {"value": 25, "unit": "kV"}
